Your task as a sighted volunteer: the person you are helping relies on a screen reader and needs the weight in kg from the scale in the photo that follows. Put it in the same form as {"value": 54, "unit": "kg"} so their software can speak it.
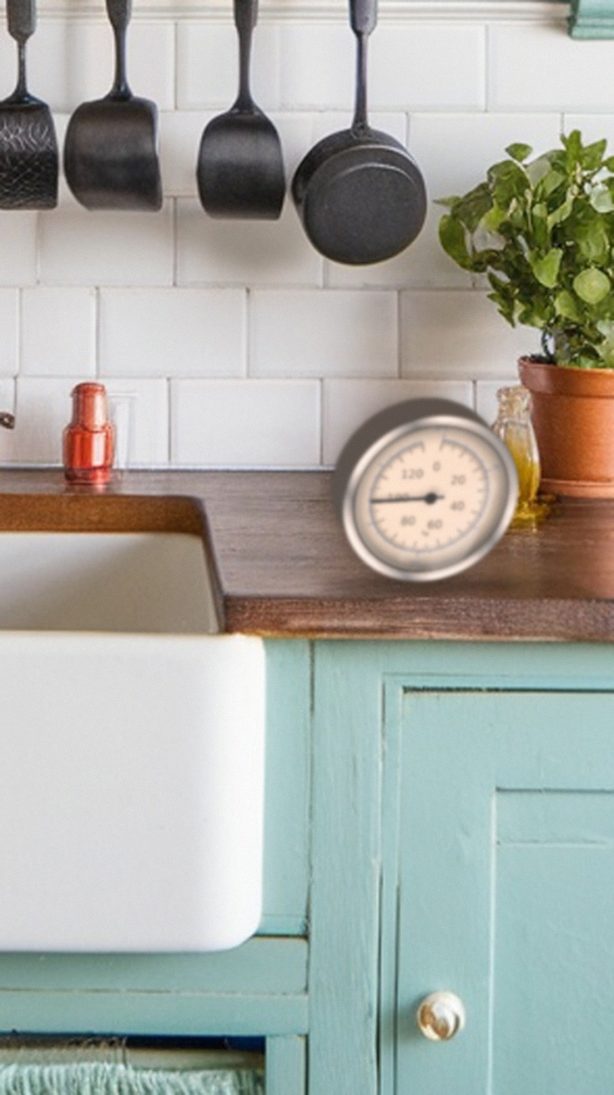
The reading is {"value": 100, "unit": "kg"}
